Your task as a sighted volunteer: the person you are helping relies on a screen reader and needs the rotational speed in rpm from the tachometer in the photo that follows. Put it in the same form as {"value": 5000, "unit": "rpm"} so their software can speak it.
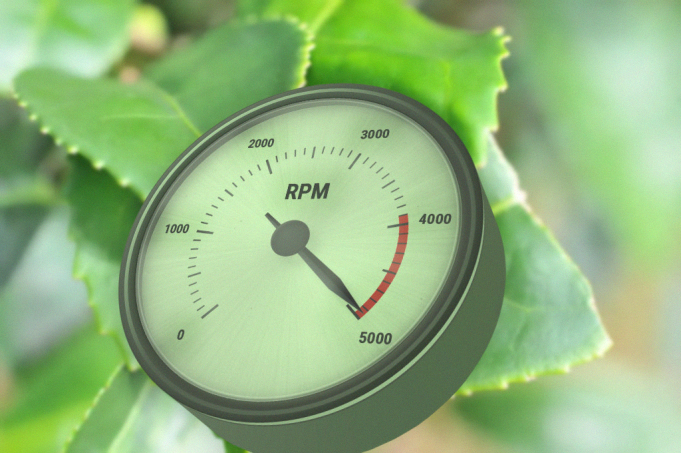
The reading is {"value": 4950, "unit": "rpm"}
